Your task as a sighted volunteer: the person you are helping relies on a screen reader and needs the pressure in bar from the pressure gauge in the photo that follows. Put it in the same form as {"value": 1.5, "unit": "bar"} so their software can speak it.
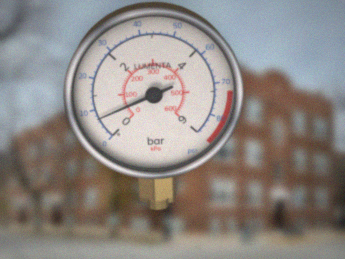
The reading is {"value": 0.5, "unit": "bar"}
